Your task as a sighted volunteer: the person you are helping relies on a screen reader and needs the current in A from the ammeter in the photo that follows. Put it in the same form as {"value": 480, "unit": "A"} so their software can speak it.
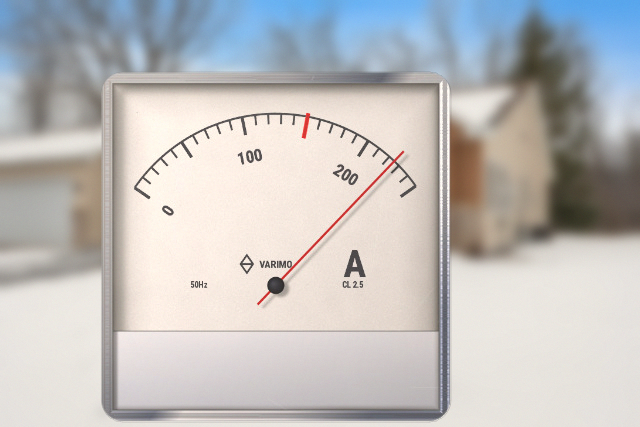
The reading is {"value": 225, "unit": "A"}
